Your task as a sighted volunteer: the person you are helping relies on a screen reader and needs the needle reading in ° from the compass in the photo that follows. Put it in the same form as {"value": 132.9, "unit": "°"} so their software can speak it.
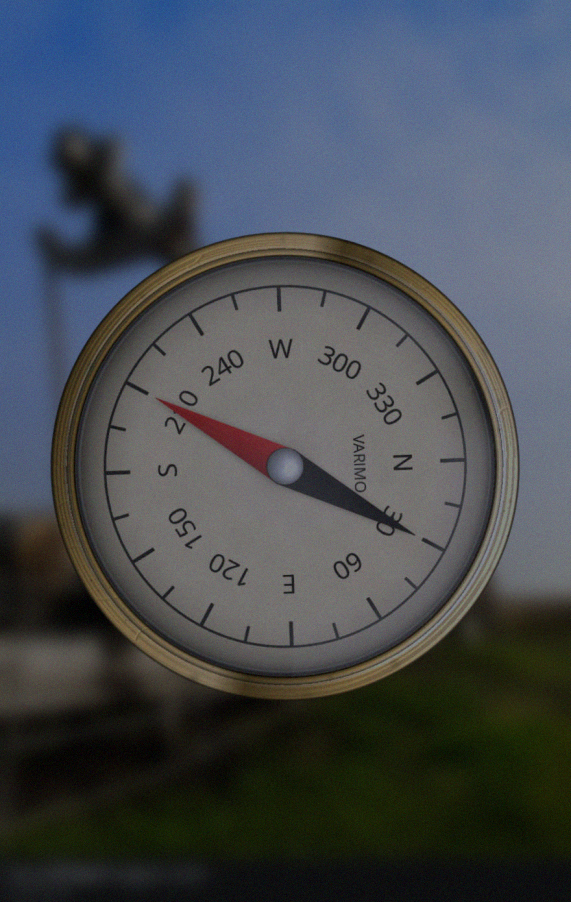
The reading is {"value": 210, "unit": "°"}
